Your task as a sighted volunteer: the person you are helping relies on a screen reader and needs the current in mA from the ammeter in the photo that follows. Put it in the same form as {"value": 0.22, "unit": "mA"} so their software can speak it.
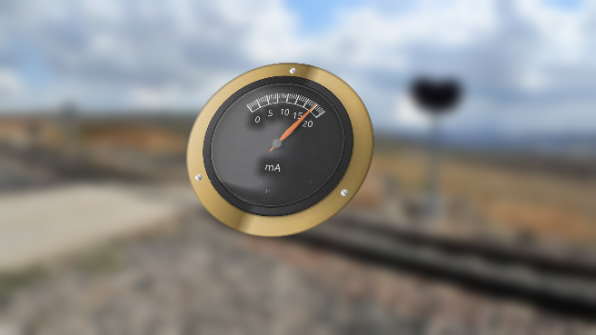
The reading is {"value": 17.5, "unit": "mA"}
